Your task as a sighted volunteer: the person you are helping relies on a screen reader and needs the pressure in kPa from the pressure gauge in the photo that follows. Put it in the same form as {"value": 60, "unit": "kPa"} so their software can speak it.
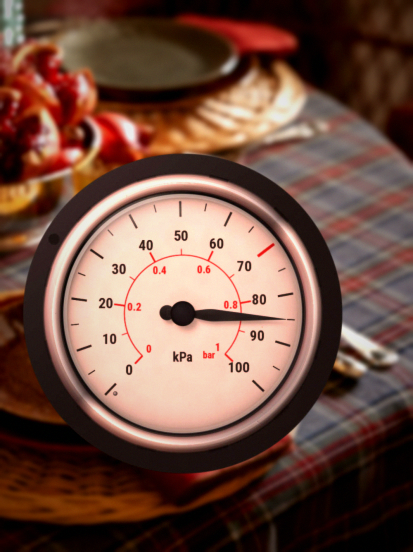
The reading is {"value": 85, "unit": "kPa"}
